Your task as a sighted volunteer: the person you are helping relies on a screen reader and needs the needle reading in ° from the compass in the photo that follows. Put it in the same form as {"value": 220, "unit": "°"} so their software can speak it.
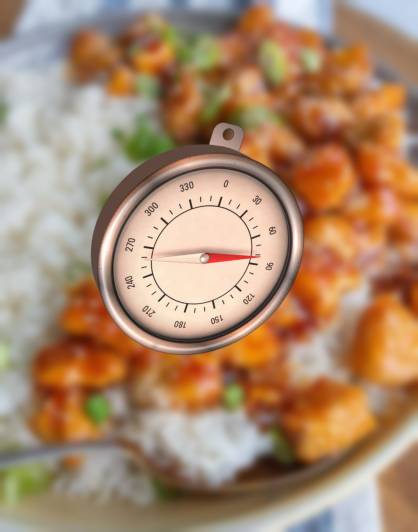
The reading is {"value": 80, "unit": "°"}
